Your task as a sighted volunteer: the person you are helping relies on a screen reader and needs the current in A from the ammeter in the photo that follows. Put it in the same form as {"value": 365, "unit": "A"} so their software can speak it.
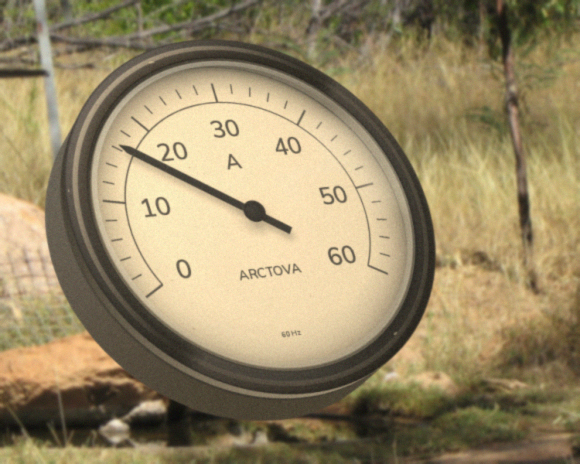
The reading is {"value": 16, "unit": "A"}
